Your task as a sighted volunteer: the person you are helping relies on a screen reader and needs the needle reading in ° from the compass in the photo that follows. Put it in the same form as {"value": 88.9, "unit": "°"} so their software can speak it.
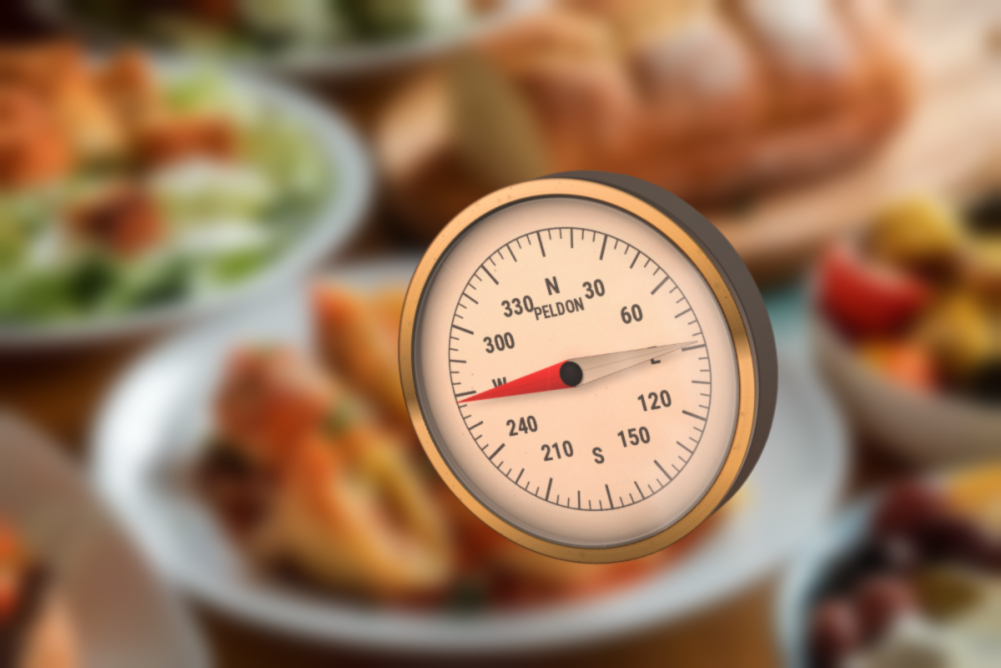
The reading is {"value": 267.5, "unit": "°"}
